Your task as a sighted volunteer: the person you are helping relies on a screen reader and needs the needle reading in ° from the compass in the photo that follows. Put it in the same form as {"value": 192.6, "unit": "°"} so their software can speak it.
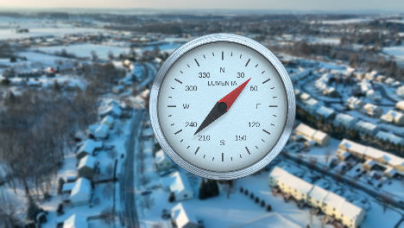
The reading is {"value": 45, "unit": "°"}
